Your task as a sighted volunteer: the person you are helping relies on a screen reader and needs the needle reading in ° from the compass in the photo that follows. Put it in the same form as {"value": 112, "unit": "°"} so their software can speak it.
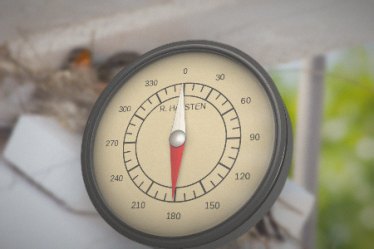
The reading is {"value": 180, "unit": "°"}
